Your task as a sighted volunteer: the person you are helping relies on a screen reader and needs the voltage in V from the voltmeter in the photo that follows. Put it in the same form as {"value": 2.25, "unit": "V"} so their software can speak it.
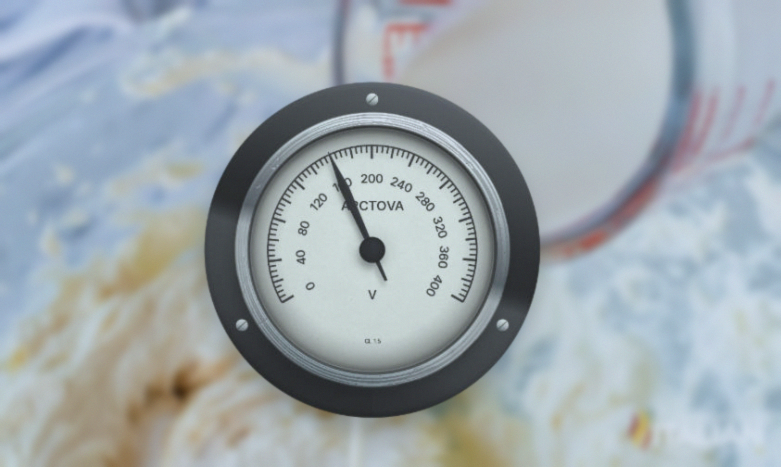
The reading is {"value": 160, "unit": "V"}
